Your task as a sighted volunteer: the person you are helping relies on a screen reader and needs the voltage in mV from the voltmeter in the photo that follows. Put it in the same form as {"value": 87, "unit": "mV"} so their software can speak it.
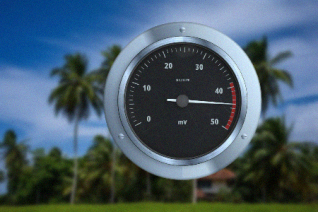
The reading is {"value": 44, "unit": "mV"}
